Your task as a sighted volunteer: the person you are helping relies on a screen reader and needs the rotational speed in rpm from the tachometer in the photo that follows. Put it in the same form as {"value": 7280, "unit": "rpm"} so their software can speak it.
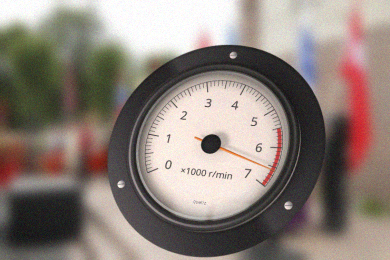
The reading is {"value": 6600, "unit": "rpm"}
